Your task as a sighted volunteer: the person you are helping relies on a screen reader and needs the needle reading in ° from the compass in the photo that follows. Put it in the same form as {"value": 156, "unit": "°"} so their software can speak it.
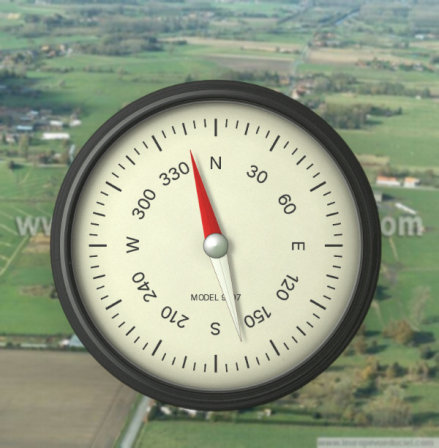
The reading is {"value": 345, "unit": "°"}
